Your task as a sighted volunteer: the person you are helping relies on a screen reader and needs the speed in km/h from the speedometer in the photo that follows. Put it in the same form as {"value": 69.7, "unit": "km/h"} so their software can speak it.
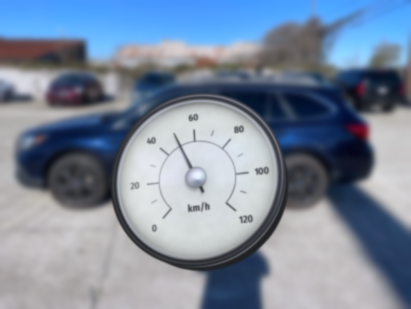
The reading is {"value": 50, "unit": "km/h"}
